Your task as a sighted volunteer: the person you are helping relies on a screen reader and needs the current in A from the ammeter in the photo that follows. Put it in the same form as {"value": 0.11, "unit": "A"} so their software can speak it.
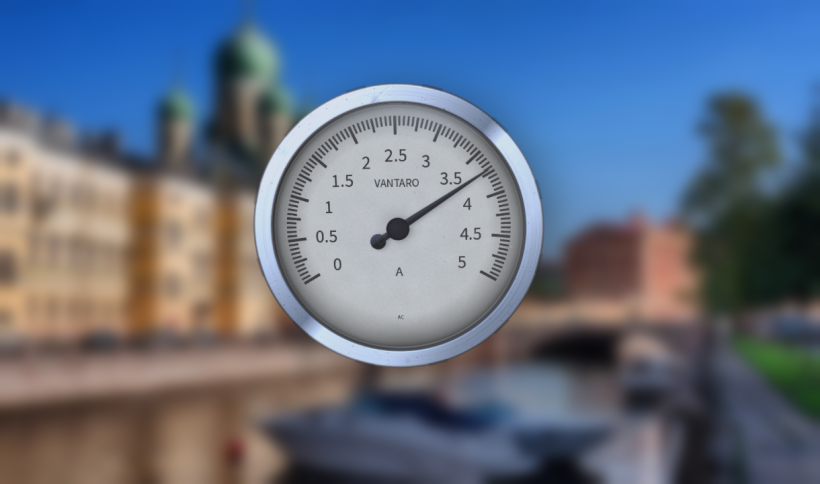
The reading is {"value": 3.7, "unit": "A"}
